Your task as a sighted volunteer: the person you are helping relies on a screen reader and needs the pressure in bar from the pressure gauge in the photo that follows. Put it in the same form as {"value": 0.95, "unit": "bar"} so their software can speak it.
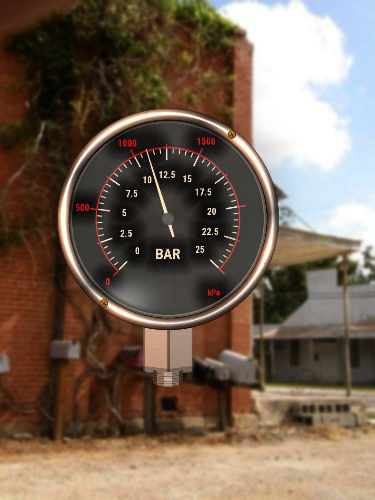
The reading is {"value": 11, "unit": "bar"}
